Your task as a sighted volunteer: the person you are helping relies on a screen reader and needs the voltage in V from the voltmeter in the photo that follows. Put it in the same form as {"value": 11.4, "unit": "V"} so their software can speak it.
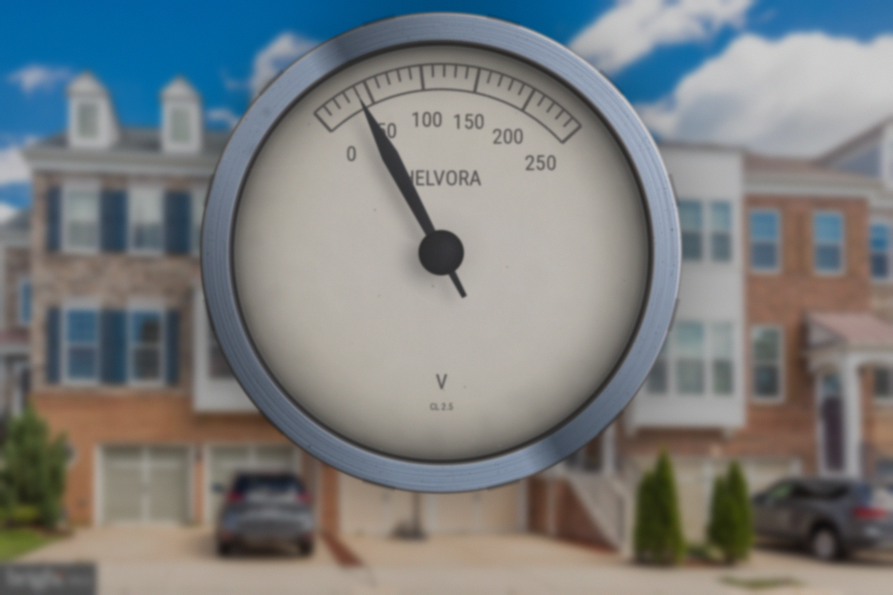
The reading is {"value": 40, "unit": "V"}
